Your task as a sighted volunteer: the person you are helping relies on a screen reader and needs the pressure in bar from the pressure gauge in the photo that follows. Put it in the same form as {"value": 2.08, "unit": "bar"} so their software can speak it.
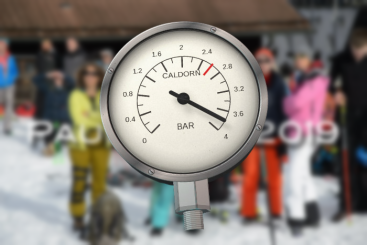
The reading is {"value": 3.8, "unit": "bar"}
